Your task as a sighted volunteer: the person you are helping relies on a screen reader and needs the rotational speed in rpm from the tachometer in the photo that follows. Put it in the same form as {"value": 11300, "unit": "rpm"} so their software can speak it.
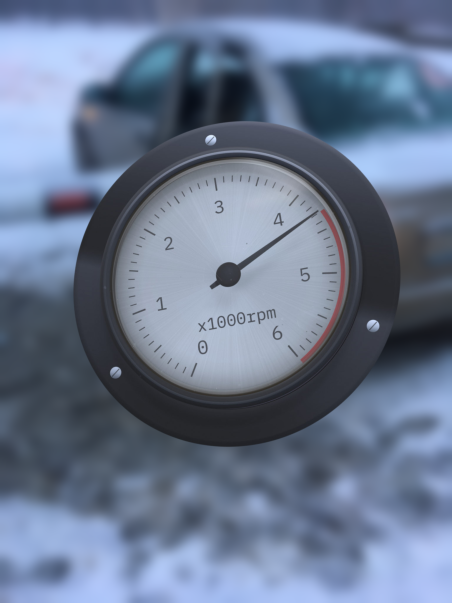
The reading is {"value": 4300, "unit": "rpm"}
